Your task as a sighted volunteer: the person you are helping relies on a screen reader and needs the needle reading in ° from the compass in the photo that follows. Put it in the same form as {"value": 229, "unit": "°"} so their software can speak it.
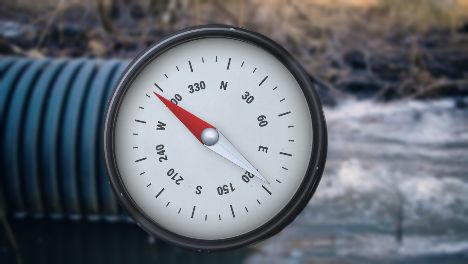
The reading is {"value": 295, "unit": "°"}
